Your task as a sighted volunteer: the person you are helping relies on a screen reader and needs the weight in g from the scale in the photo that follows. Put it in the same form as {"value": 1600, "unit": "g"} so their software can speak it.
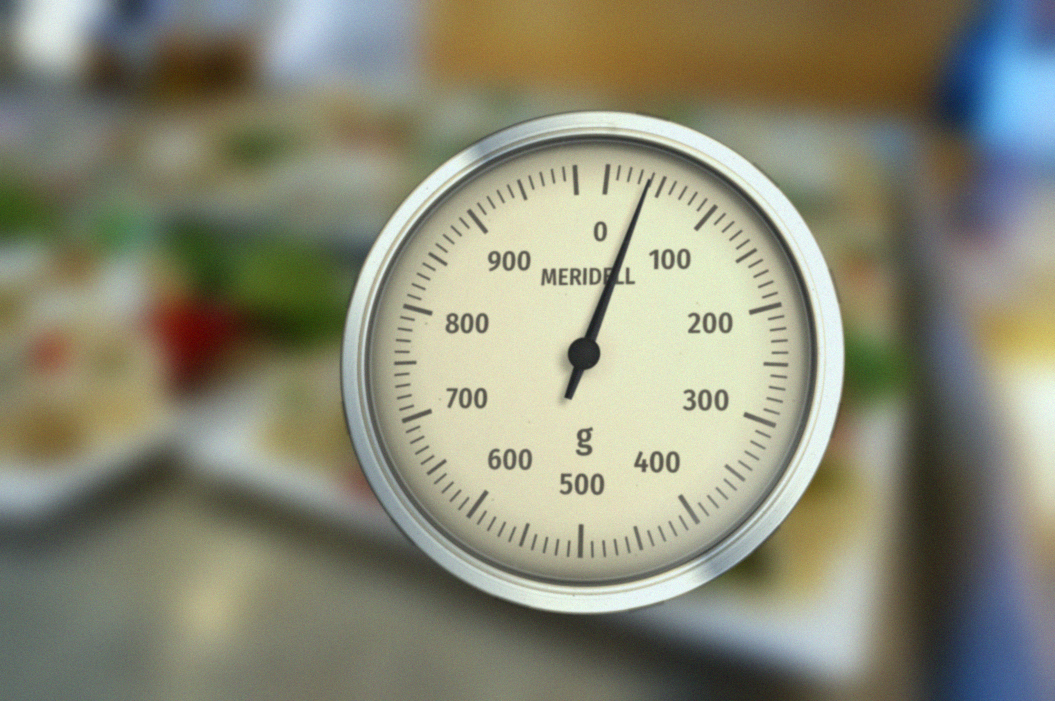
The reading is {"value": 40, "unit": "g"}
